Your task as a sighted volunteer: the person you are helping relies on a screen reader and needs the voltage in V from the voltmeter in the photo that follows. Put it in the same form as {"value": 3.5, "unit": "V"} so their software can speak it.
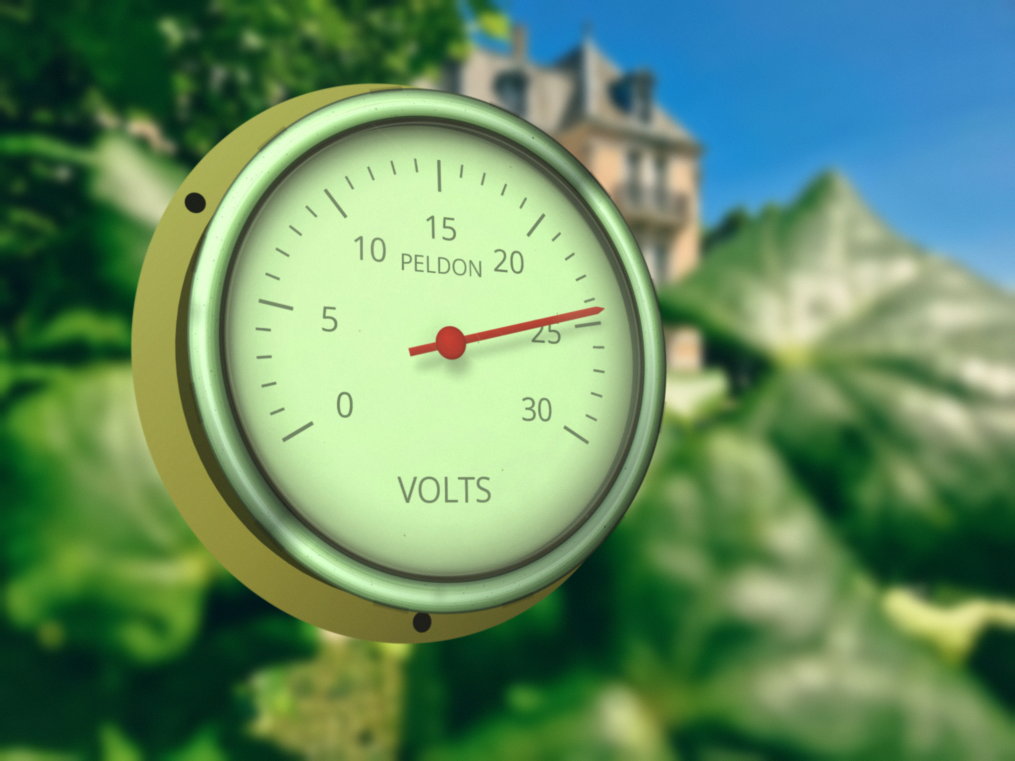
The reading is {"value": 24.5, "unit": "V"}
